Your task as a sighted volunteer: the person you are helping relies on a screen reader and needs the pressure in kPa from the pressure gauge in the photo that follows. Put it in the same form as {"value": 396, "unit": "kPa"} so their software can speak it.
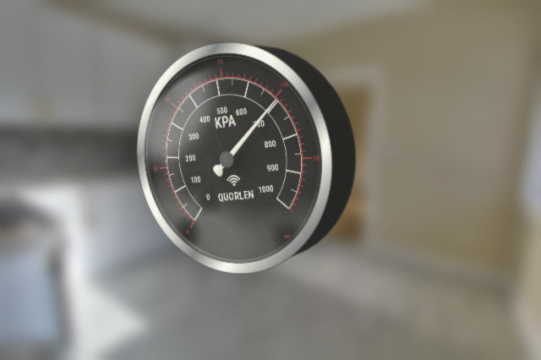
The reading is {"value": 700, "unit": "kPa"}
